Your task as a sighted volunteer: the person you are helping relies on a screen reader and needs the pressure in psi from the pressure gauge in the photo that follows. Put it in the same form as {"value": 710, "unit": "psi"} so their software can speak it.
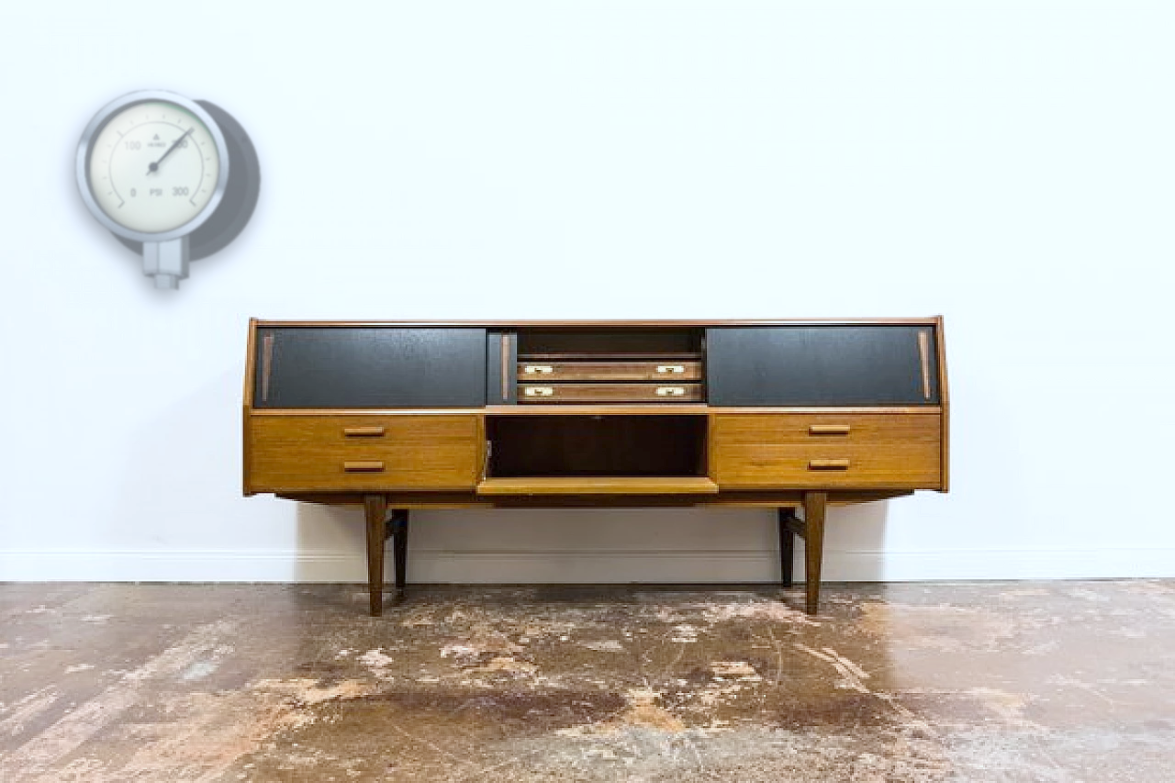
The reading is {"value": 200, "unit": "psi"}
